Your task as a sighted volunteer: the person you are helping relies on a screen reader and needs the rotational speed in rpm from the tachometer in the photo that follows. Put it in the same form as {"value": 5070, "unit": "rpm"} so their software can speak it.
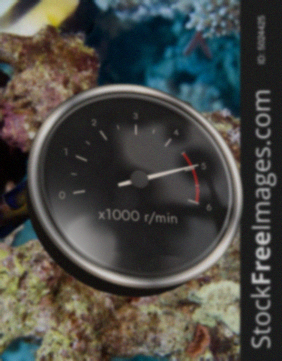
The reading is {"value": 5000, "unit": "rpm"}
